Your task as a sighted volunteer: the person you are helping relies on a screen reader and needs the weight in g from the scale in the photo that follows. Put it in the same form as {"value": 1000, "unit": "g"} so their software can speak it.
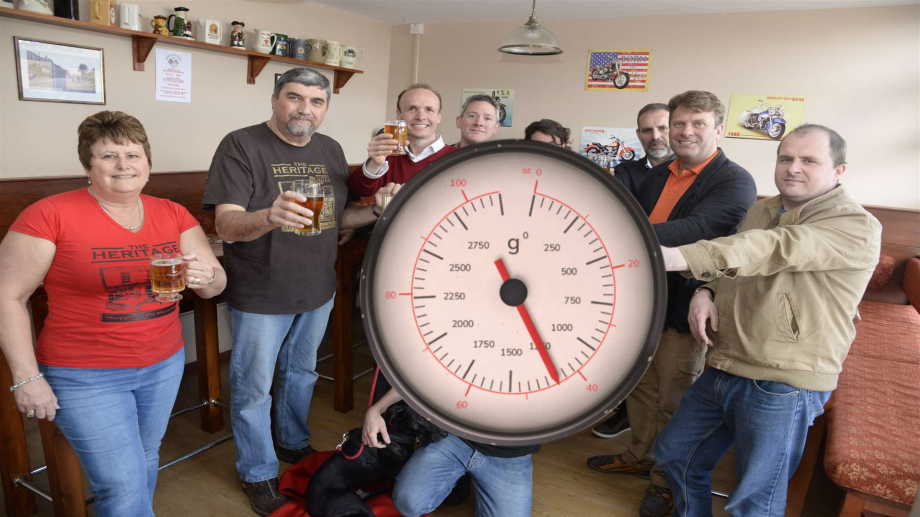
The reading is {"value": 1250, "unit": "g"}
